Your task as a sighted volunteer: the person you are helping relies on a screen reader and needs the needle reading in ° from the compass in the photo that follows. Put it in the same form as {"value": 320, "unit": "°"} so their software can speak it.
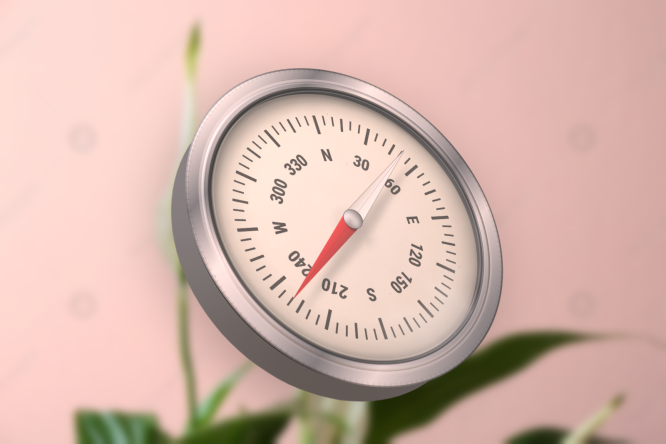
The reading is {"value": 230, "unit": "°"}
